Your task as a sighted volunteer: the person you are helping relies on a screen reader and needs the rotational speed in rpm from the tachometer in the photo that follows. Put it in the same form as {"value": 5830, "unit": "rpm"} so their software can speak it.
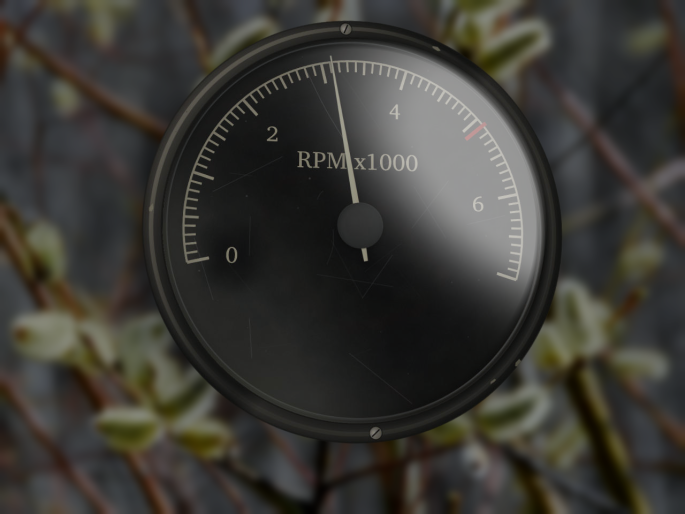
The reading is {"value": 3100, "unit": "rpm"}
